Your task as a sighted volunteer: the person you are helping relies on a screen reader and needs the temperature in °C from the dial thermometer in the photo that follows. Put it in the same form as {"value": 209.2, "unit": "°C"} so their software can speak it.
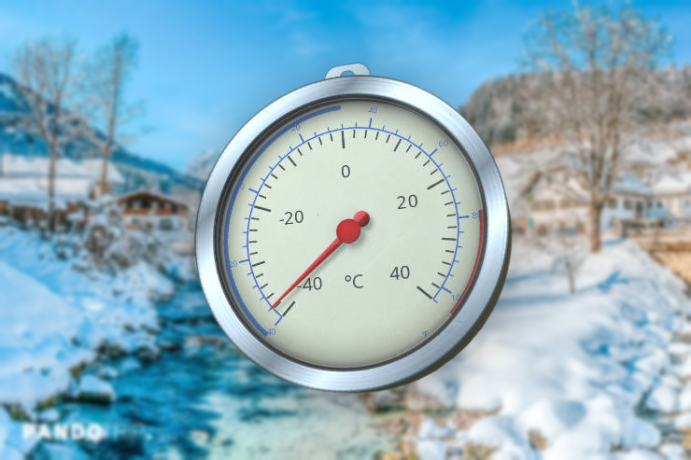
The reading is {"value": -38, "unit": "°C"}
